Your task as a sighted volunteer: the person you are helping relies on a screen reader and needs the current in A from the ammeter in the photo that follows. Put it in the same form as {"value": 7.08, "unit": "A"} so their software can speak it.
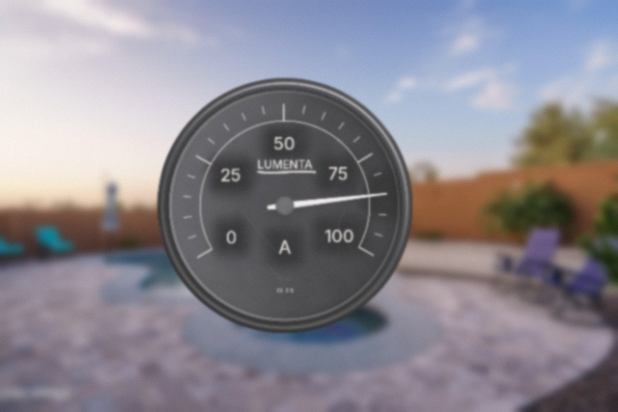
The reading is {"value": 85, "unit": "A"}
